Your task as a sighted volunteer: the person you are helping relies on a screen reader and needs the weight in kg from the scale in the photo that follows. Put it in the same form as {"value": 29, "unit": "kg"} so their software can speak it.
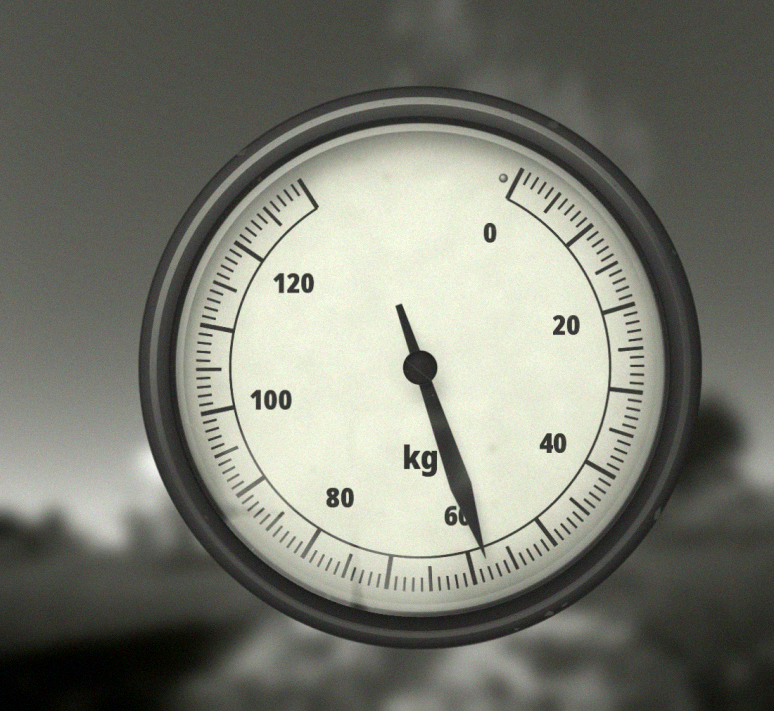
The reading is {"value": 58, "unit": "kg"}
